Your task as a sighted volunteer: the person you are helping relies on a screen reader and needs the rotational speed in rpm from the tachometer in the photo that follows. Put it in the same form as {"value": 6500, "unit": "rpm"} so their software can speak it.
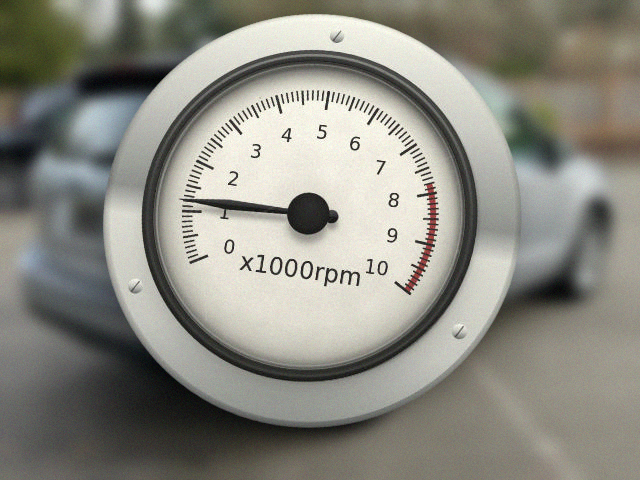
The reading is {"value": 1200, "unit": "rpm"}
